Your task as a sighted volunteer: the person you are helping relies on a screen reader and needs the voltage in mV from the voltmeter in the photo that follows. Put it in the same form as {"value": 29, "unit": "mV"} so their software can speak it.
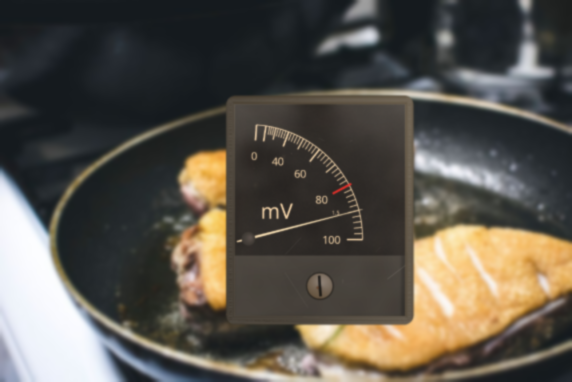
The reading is {"value": 90, "unit": "mV"}
